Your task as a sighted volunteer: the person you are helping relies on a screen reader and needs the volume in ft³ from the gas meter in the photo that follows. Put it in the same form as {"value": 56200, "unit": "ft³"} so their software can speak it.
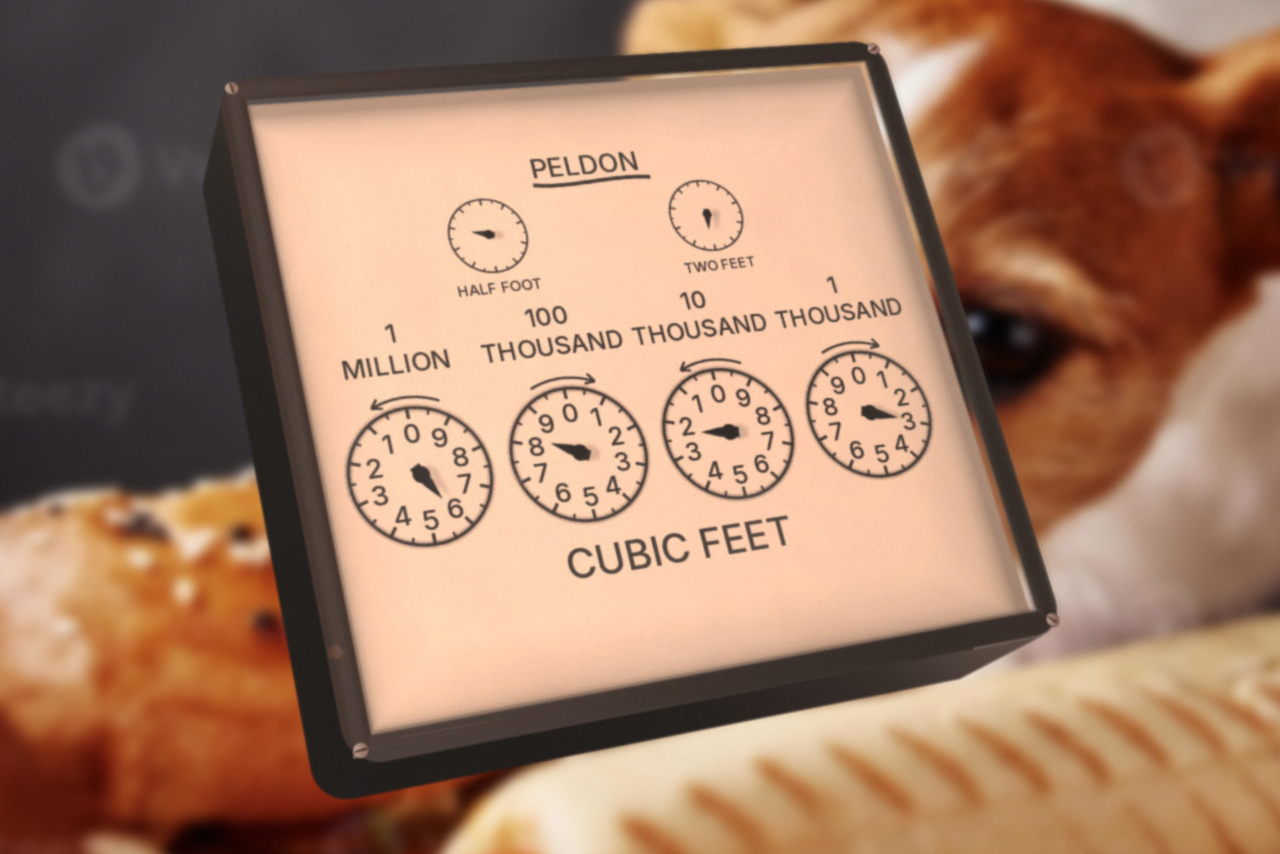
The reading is {"value": 582300, "unit": "ft³"}
